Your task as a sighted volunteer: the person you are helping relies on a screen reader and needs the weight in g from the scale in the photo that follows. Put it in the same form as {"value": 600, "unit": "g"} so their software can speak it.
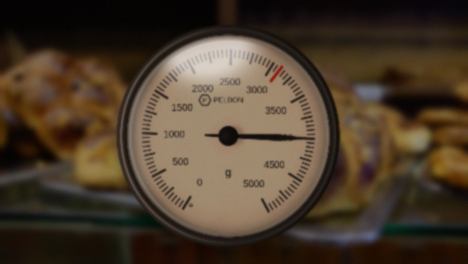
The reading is {"value": 4000, "unit": "g"}
